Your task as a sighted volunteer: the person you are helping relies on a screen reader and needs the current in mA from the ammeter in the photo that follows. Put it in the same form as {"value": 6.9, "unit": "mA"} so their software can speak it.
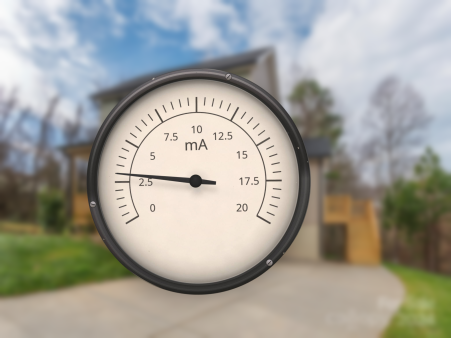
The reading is {"value": 3, "unit": "mA"}
